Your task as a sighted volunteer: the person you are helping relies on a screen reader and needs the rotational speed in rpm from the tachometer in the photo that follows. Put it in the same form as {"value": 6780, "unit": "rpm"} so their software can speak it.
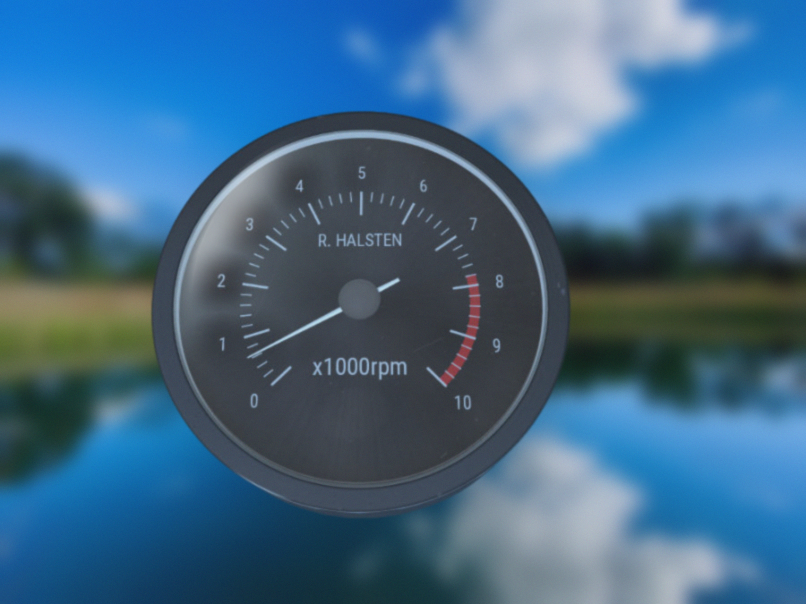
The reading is {"value": 600, "unit": "rpm"}
